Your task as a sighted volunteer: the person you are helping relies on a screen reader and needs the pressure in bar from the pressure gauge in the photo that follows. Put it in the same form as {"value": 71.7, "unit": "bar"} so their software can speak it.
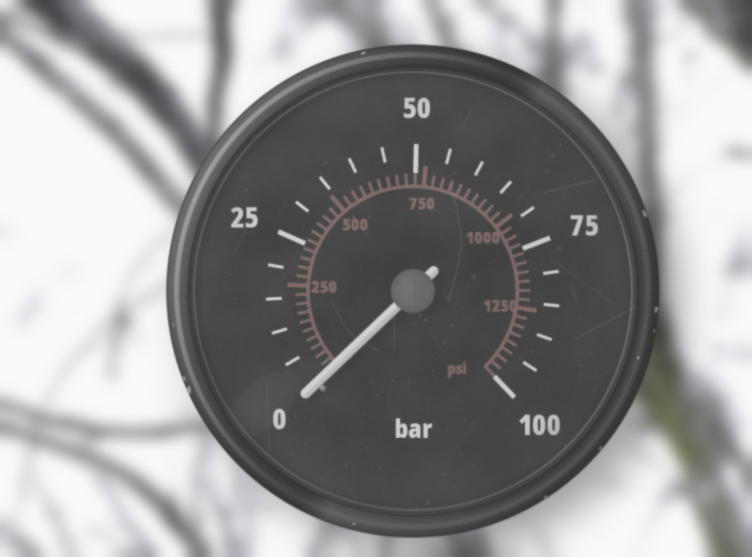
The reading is {"value": 0, "unit": "bar"}
